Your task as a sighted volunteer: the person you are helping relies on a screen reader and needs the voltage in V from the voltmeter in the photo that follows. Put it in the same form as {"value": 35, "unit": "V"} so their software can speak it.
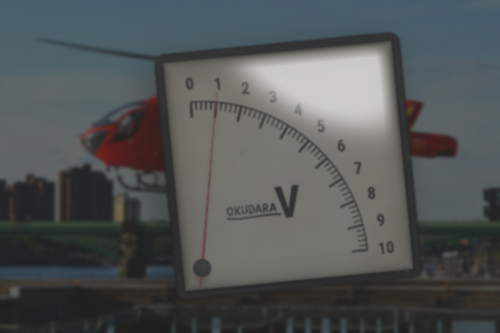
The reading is {"value": 1, "unit": "V"}
